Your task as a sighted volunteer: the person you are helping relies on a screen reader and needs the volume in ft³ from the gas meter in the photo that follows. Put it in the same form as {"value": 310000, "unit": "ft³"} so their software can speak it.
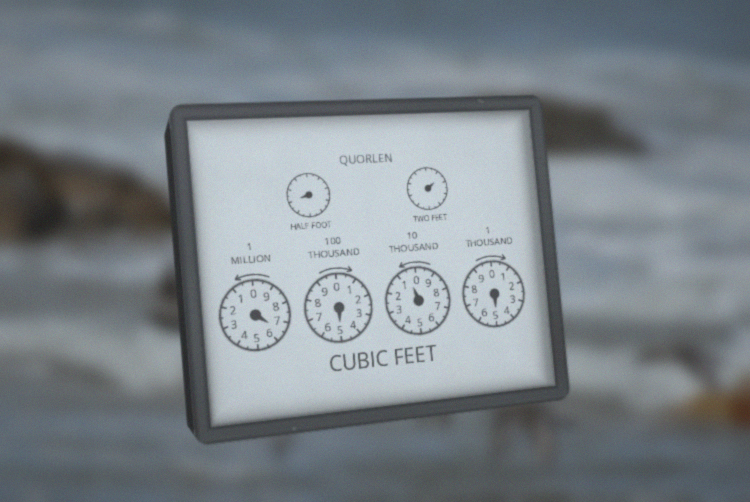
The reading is {"value": 650500, "unit": "ft³"}
